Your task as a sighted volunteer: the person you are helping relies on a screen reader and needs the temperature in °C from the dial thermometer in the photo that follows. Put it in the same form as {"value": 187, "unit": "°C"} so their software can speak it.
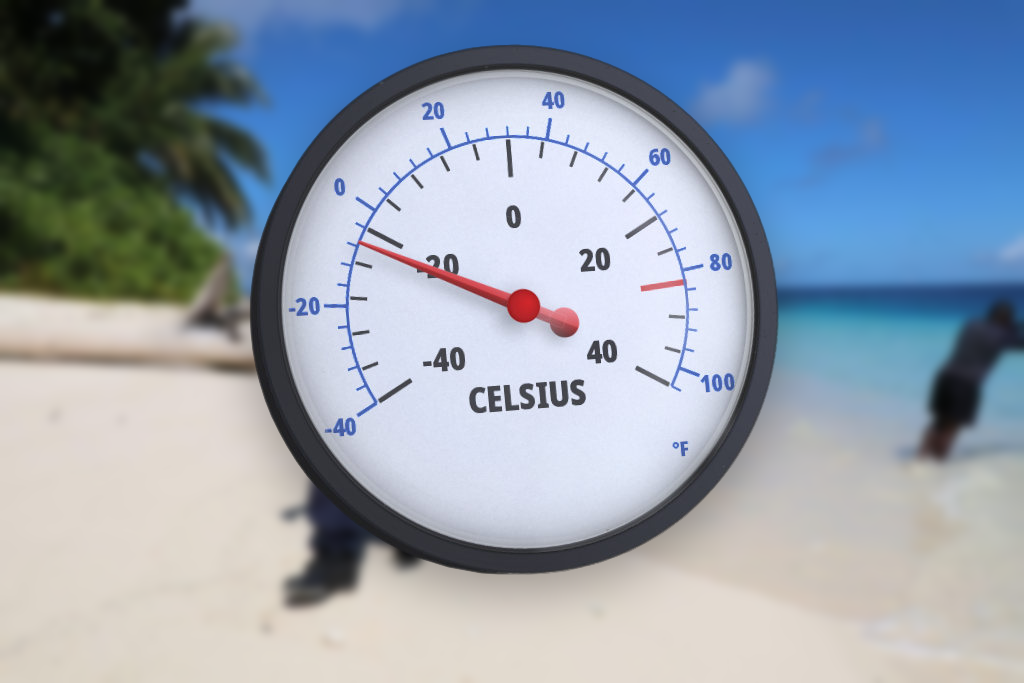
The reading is {"value": -22, "unit": "°C"}
